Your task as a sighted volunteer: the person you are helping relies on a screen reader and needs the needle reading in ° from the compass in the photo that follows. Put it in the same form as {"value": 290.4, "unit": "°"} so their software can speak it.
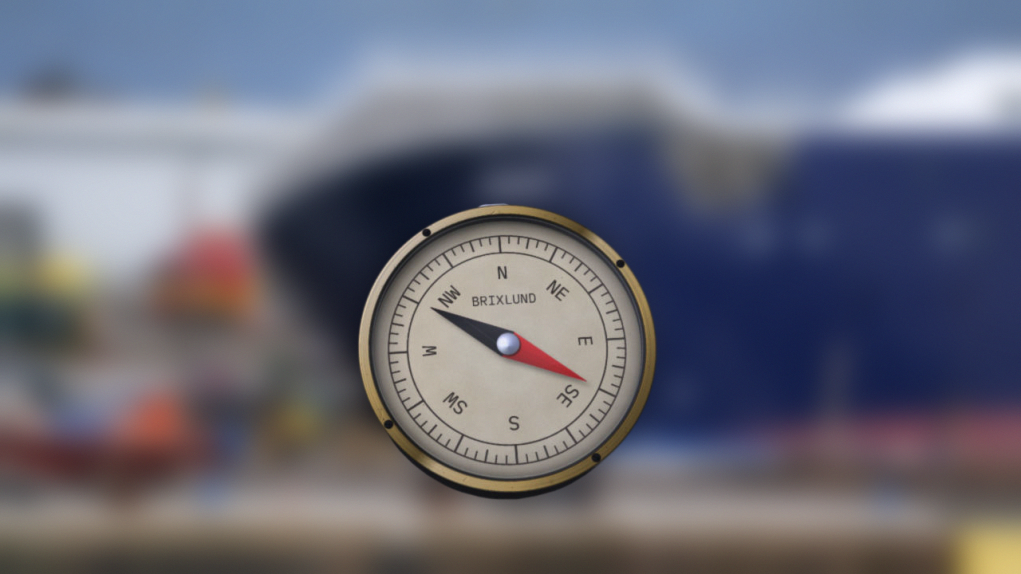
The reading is {"value": 120, "unit": "°"}
